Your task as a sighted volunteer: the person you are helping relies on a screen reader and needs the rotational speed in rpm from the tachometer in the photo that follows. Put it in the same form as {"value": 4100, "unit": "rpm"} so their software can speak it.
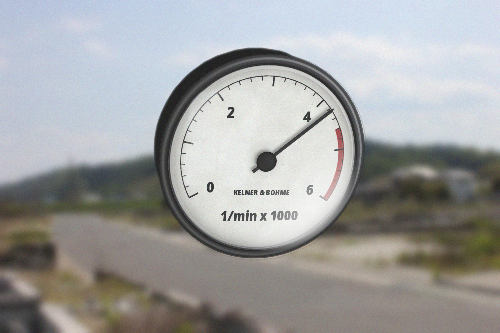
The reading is {"value": 4200, "unit": "rpm"}
